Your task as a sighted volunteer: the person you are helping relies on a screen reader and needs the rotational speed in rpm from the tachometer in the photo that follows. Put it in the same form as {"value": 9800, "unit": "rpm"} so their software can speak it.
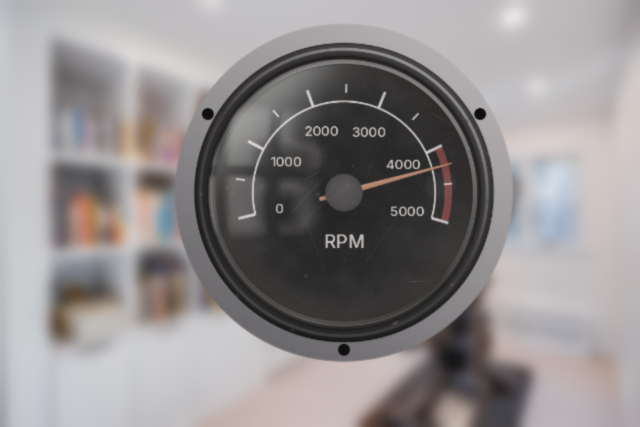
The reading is {"value": 4250, "unit": "rpm"}
